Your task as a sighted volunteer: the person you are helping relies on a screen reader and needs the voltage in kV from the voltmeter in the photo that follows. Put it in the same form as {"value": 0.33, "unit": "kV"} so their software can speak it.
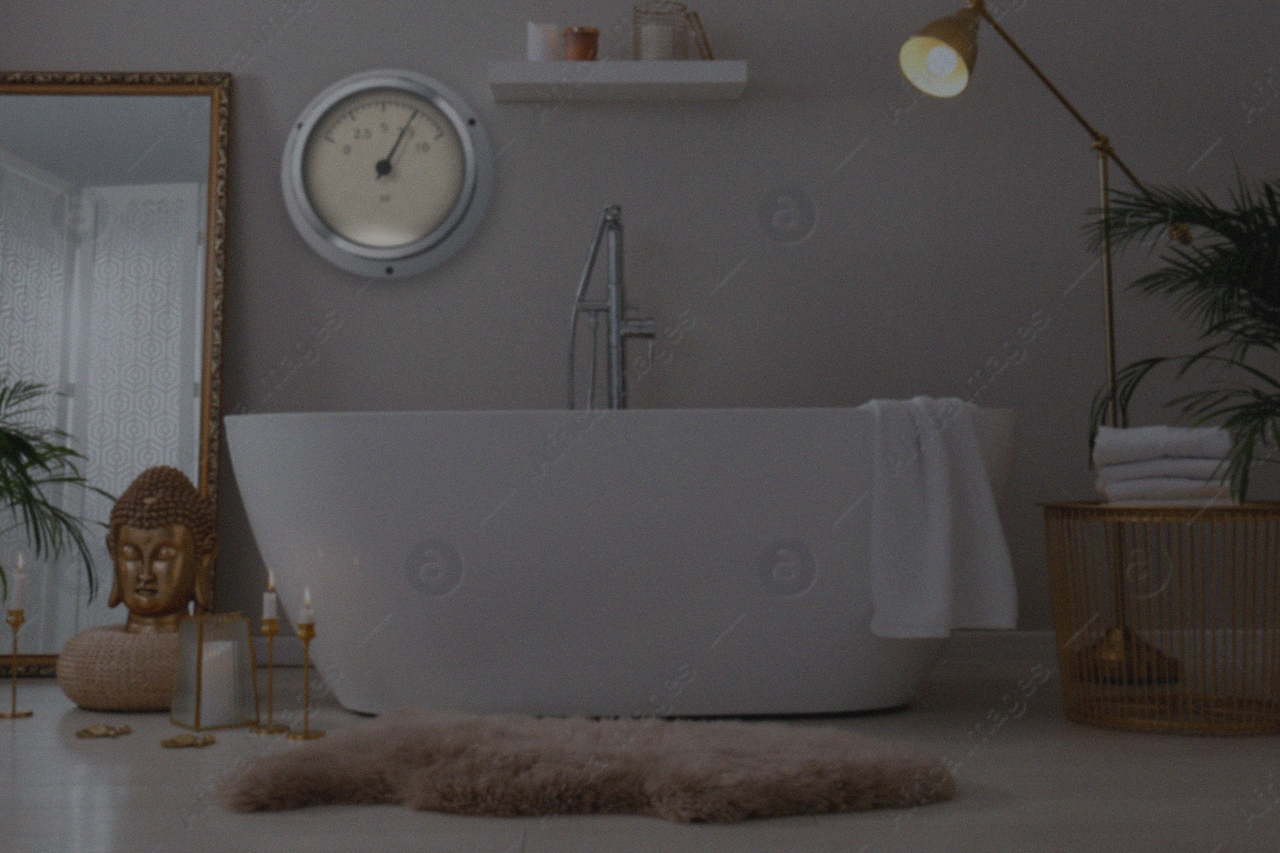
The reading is {"value": 7.5, "unit": "kV"}
